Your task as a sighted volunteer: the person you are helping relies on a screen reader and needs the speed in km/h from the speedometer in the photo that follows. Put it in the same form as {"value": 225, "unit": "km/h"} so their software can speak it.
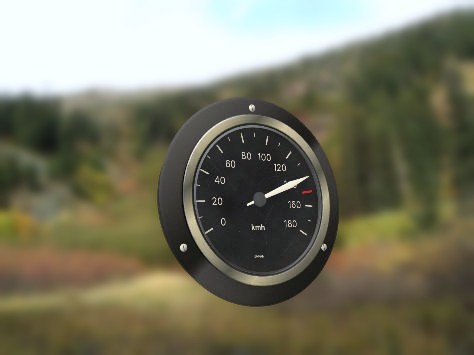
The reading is {"value": 140, "unit": "km/h"}
